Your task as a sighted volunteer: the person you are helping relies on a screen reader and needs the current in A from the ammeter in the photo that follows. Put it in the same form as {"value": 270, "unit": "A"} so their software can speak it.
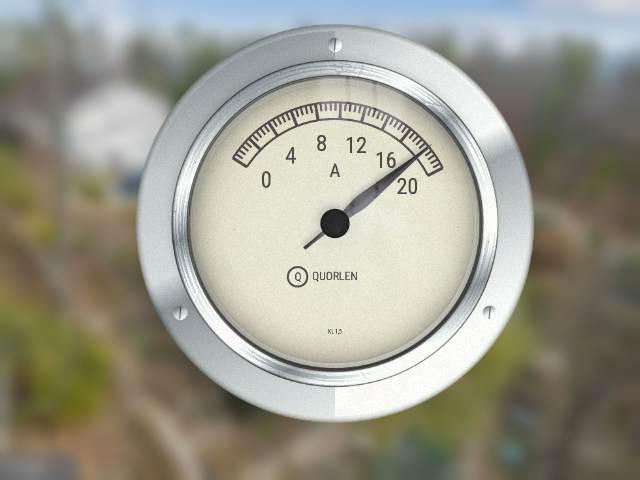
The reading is {"value": 18, "unit": "A"}
